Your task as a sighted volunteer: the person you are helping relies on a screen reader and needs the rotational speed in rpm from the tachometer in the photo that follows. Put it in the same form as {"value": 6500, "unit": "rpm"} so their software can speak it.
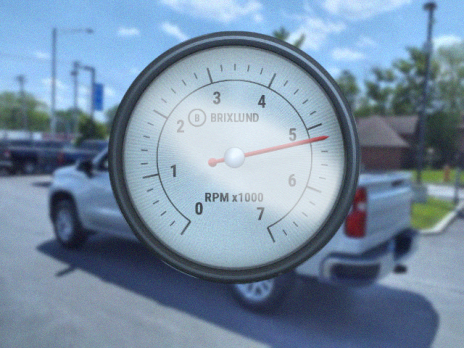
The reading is {"value": 5200, "unit": "rpm"}
